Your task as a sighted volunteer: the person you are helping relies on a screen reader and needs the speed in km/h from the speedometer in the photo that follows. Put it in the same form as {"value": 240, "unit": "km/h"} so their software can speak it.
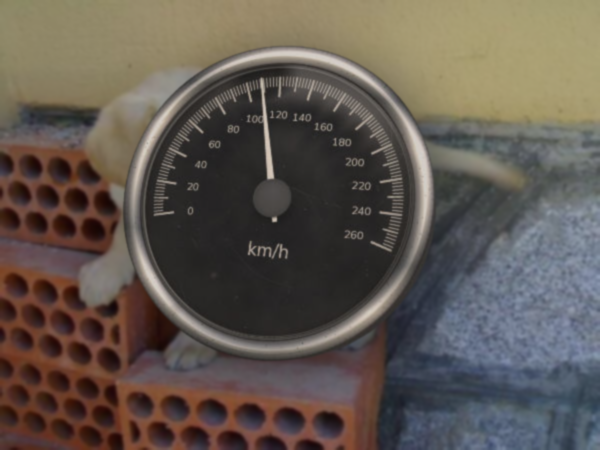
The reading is {"value": 110, "unit": "km/h"}
